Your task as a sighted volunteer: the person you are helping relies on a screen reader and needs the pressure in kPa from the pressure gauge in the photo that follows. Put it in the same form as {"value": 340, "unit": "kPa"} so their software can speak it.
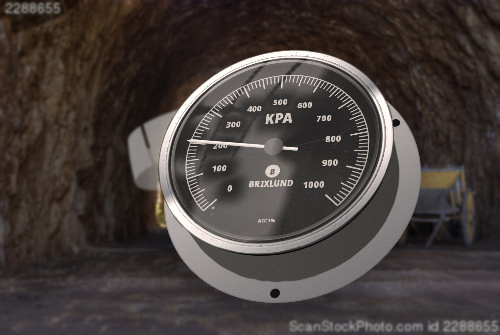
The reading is {"value": 200, "unit": "kPa"}
